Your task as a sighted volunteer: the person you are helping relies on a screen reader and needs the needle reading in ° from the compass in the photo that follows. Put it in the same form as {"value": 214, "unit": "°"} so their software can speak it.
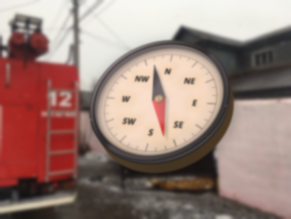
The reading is {"value": 160, "unit": "°"}
